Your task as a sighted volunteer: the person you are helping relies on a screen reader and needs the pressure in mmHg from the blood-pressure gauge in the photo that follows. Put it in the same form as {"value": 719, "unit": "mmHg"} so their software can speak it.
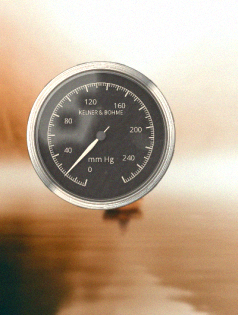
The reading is {"value": 20, "unit": "mmHg"}
